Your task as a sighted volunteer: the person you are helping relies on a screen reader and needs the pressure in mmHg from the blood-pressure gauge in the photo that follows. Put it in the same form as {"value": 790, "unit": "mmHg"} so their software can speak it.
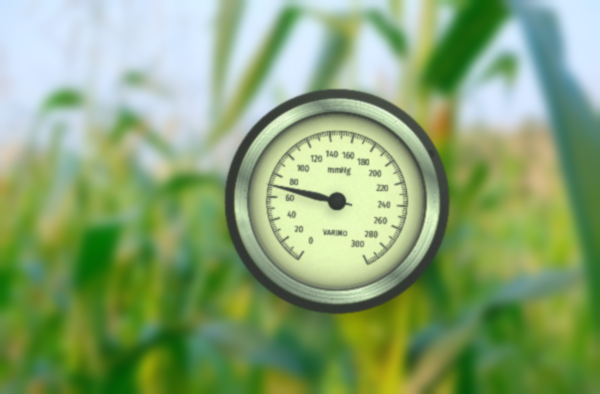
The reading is {"value": 70, "unit": "mmHg"}
